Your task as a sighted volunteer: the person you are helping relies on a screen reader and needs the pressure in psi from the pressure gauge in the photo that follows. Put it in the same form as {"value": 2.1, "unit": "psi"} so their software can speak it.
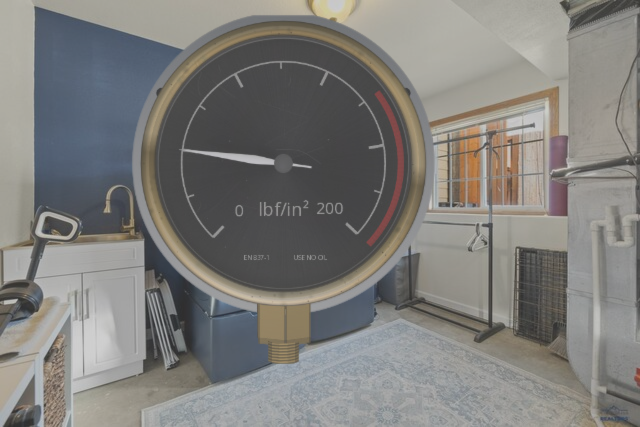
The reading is {"value": 40, "unit": "psi"}
